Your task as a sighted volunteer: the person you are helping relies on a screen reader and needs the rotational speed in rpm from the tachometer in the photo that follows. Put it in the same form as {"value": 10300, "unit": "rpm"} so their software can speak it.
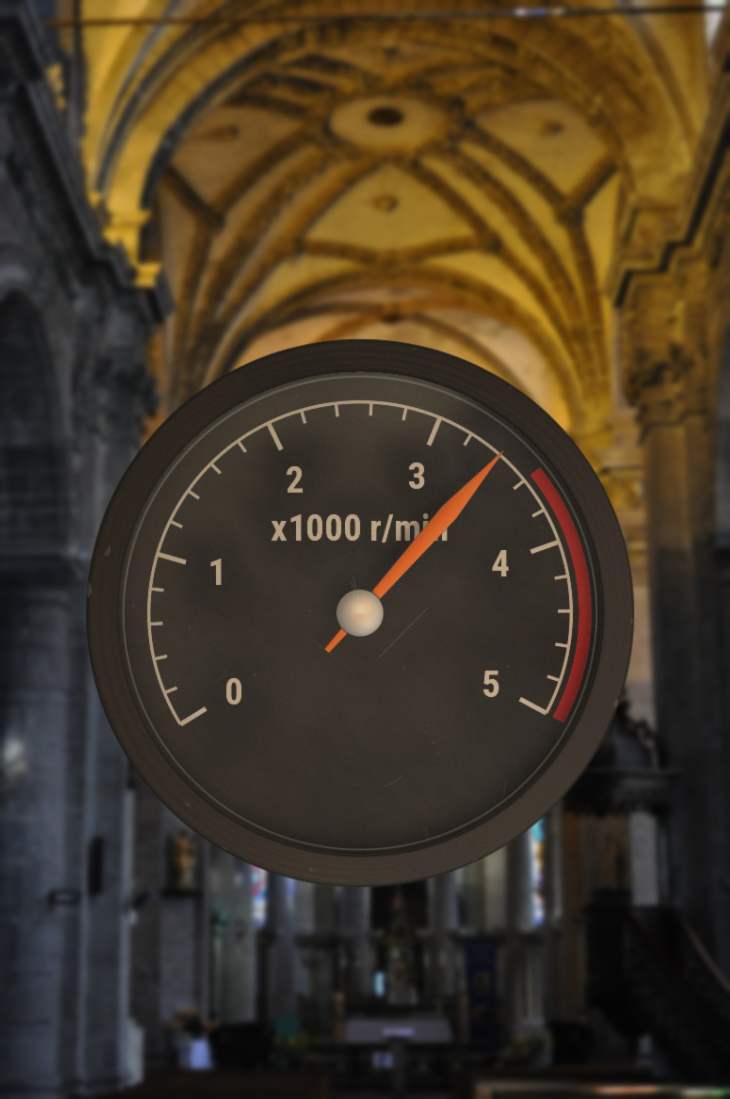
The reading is {"value": 3400, "unit": "rpm"}
